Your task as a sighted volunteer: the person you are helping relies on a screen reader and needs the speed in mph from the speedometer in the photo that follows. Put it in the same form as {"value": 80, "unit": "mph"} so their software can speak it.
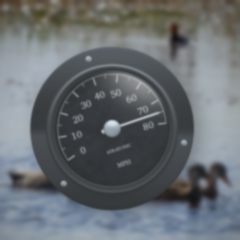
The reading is {"value": 75, "unit": "mph"}
